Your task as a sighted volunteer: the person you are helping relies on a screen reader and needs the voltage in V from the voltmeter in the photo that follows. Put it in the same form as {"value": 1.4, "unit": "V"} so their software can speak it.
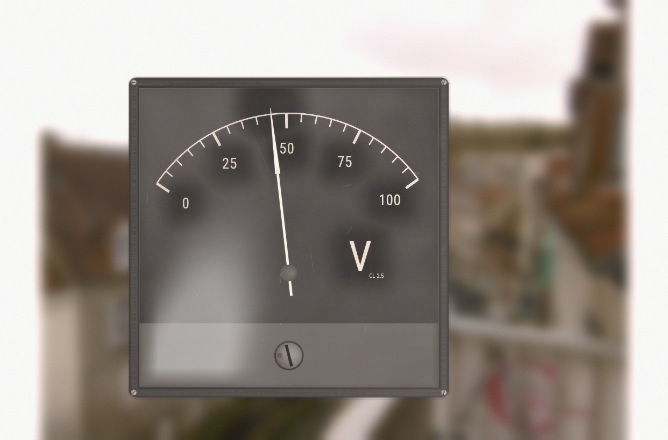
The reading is {"value": 45, "unit": "V"}
